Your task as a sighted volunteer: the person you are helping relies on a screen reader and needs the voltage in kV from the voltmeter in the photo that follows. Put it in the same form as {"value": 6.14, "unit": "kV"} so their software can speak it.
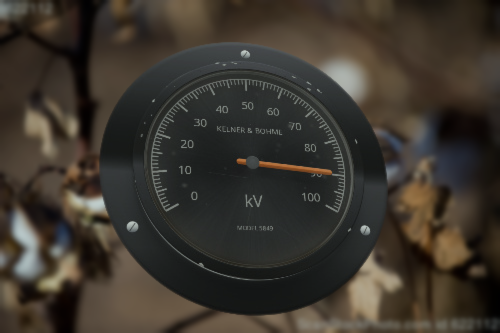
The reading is {"value": 90, "unit": "kV"}
